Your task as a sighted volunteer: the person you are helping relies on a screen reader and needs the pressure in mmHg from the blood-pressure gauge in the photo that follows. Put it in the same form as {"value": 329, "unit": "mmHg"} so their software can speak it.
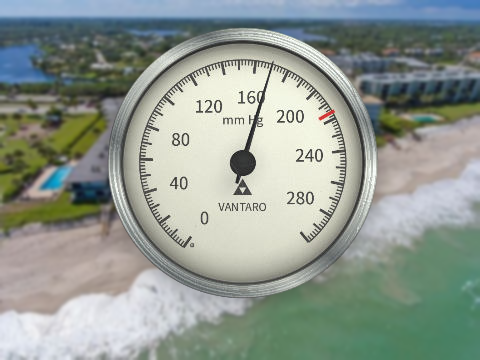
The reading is {"value": 170, "unit": "mmHg"}
